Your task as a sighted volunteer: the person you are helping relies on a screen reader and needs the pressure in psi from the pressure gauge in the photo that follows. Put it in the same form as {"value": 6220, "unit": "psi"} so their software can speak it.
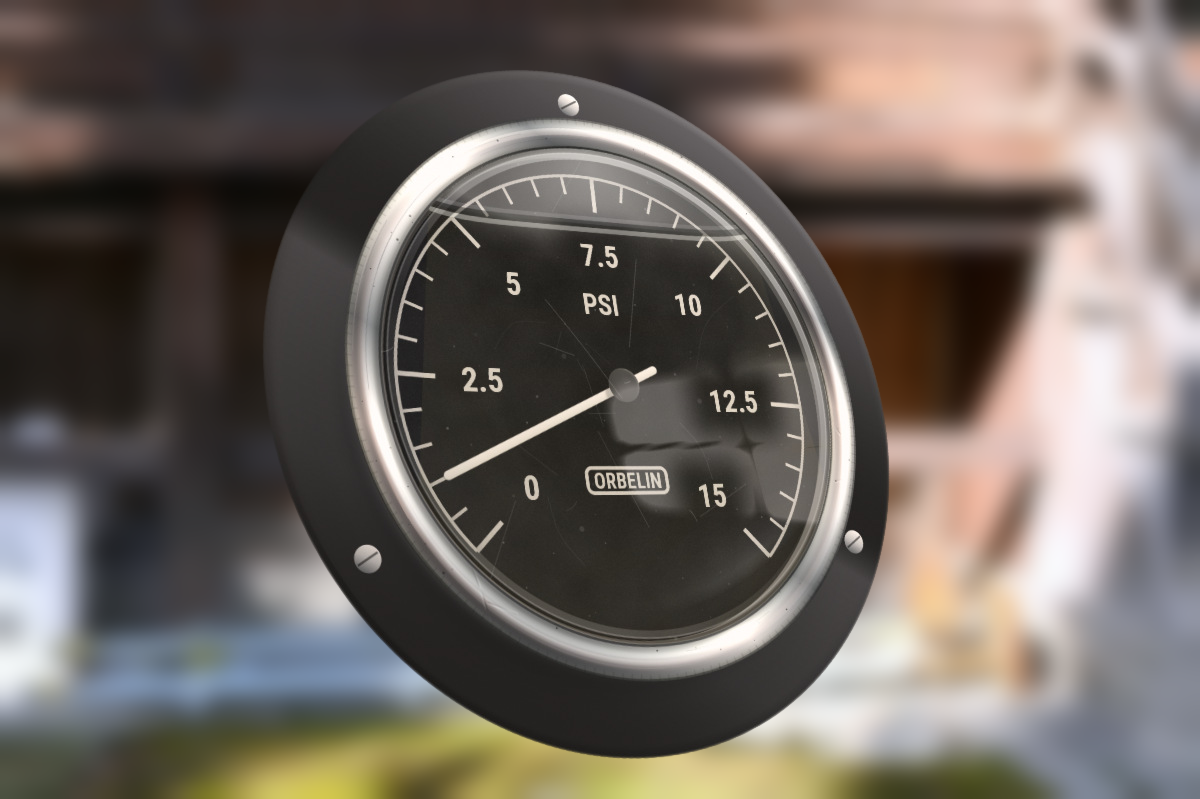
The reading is {"value": 1, "unit": "psi"}
